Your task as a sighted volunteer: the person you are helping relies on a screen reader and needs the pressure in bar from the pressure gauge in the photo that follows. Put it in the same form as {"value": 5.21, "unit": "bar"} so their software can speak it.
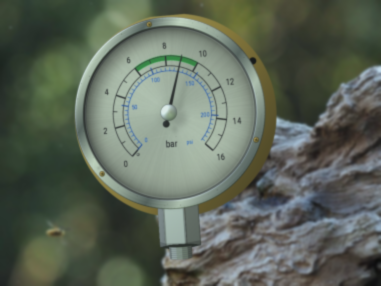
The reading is {"value": 9, "unit": "bar"}
